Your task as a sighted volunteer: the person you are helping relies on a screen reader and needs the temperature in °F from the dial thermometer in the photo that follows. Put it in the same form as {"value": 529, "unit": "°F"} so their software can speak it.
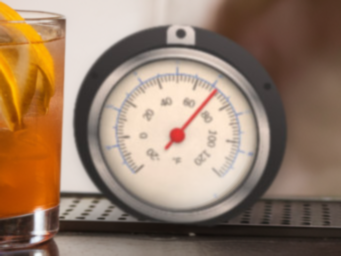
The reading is {"value": 70, "unit": "°F"}
